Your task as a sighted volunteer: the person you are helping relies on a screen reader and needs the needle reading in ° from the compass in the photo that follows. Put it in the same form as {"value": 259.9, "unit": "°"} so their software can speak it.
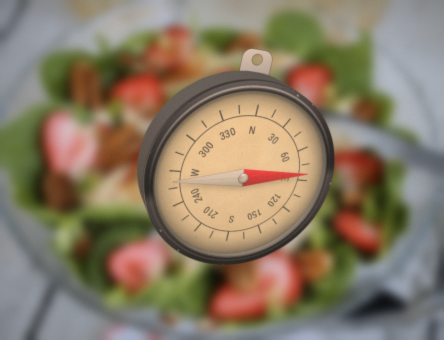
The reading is {"value": 82.5, "unit": "°"}
